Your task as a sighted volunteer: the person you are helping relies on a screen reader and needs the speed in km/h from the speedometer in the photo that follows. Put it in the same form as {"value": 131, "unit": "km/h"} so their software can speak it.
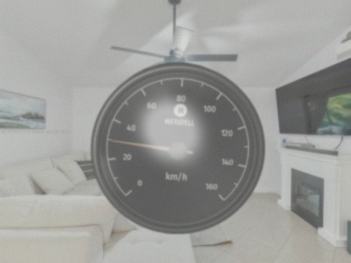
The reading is {"value": 30, "unit": "km/h"}
